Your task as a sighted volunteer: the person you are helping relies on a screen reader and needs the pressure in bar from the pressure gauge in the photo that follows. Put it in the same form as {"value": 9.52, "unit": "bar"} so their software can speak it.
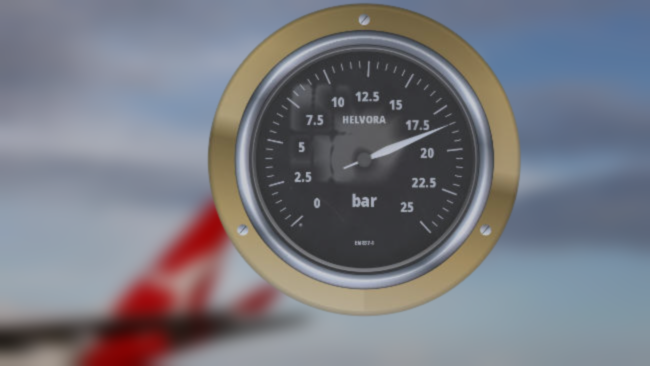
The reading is {"value": 18.5, "unit": "bar"}
